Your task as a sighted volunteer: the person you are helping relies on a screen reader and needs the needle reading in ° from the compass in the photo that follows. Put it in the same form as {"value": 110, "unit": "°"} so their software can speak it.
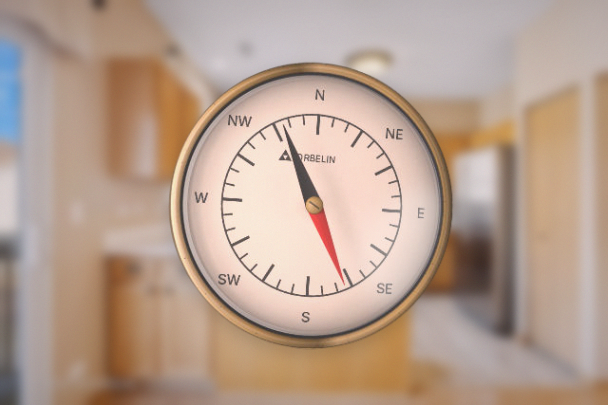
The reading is {"value": 155, "unit": "°"}
